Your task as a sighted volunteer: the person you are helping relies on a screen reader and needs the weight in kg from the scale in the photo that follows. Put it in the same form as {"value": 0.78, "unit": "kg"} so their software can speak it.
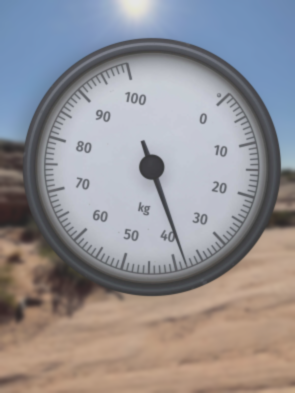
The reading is {"value": 38, "unit": "kg"}
